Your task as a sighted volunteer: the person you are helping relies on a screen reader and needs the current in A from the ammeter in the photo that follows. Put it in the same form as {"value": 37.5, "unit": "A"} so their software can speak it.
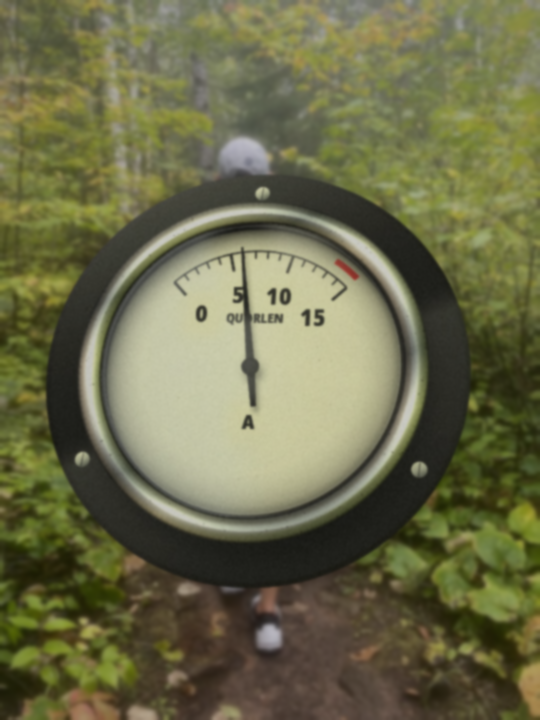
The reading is {"value": 6, "unit": "A"}
